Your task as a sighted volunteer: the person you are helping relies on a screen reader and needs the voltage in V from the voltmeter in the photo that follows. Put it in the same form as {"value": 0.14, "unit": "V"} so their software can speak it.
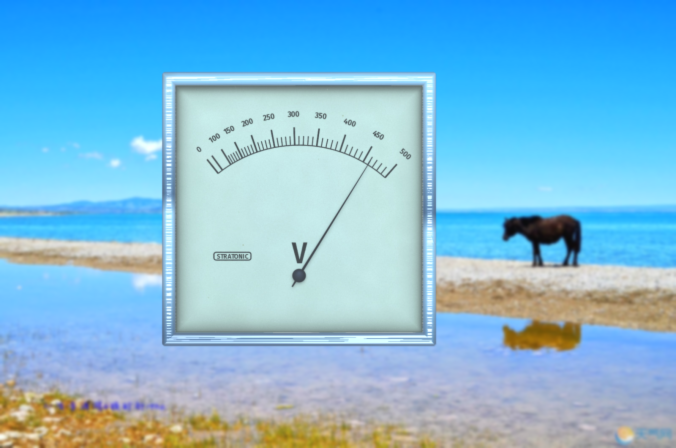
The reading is {"value": 460, "unit": "V"}
